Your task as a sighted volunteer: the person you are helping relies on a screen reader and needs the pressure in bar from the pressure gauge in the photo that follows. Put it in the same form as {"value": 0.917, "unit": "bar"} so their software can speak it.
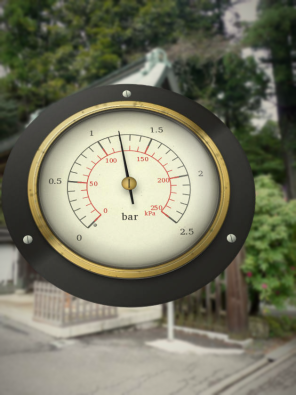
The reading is {"value": 1.2, "unit": "bar"}
